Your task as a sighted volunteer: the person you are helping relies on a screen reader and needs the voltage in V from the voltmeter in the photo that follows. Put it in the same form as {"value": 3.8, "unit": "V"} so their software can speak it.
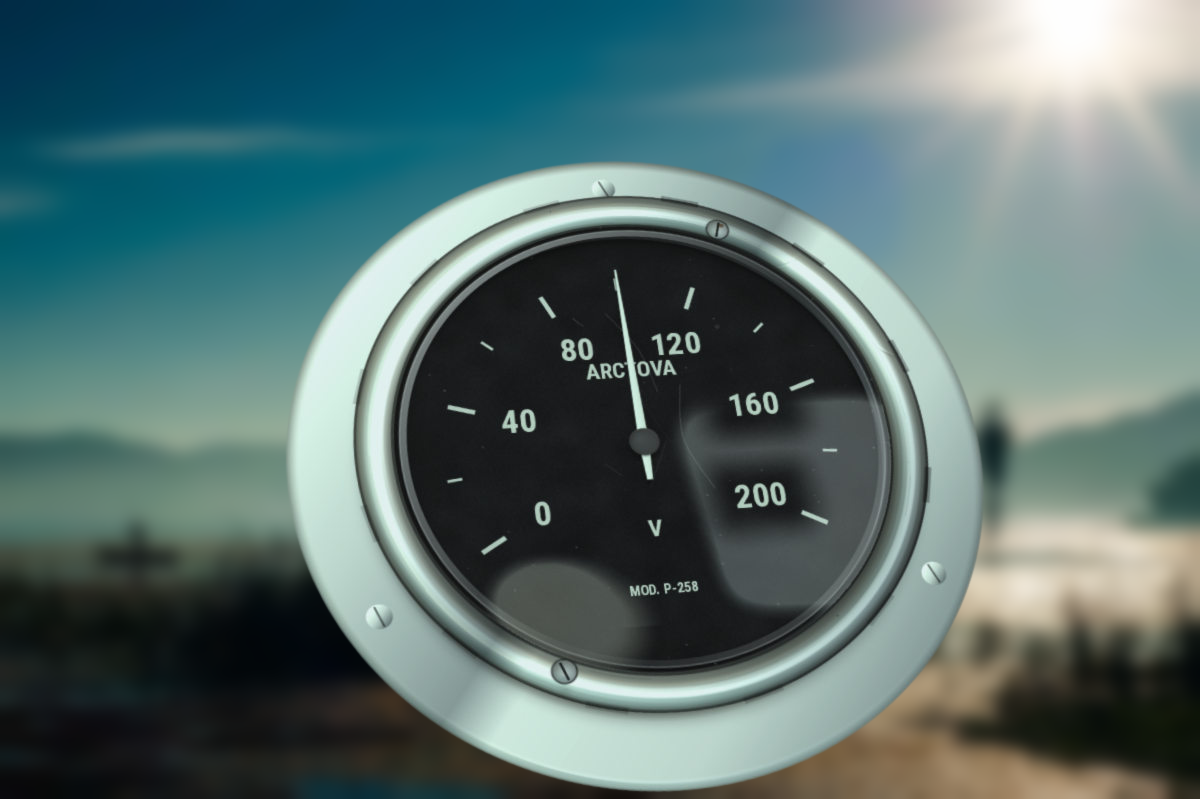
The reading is {"value": 100, "unit": "V"}
